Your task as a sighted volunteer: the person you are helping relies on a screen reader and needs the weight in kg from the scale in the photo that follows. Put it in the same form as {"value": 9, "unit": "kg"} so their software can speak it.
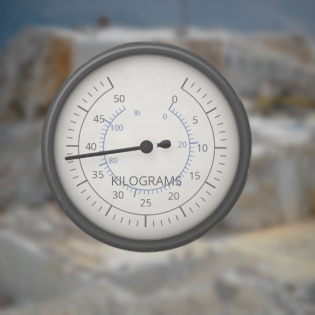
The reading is {"value": 38.5, "unit": "kg"}
